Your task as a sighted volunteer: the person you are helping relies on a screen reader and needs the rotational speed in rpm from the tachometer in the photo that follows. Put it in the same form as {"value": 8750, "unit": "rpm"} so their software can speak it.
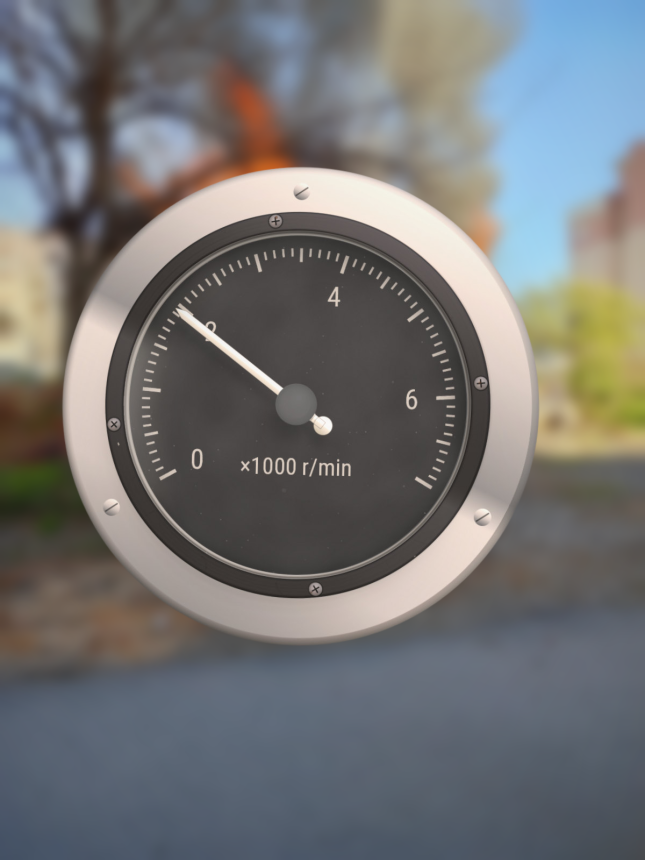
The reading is {"value": 1950, "unit": "rpm"}
